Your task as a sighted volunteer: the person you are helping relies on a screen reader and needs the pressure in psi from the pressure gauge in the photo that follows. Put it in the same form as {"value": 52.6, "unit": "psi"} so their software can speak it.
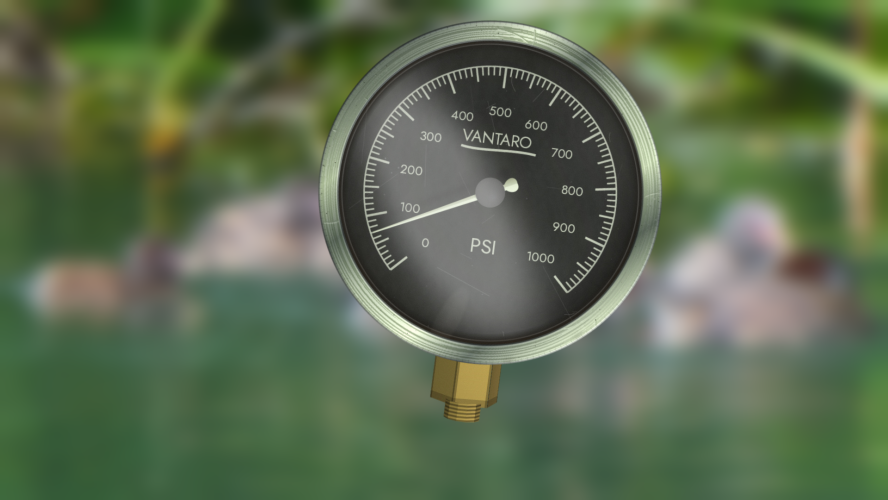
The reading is {"value": 70, "unit": "psi"}
